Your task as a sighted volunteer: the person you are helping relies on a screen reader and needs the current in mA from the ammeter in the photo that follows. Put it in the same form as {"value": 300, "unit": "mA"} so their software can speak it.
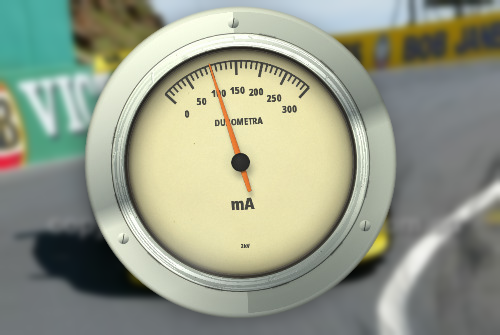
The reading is {"value": 100, "unit": "mA"}
